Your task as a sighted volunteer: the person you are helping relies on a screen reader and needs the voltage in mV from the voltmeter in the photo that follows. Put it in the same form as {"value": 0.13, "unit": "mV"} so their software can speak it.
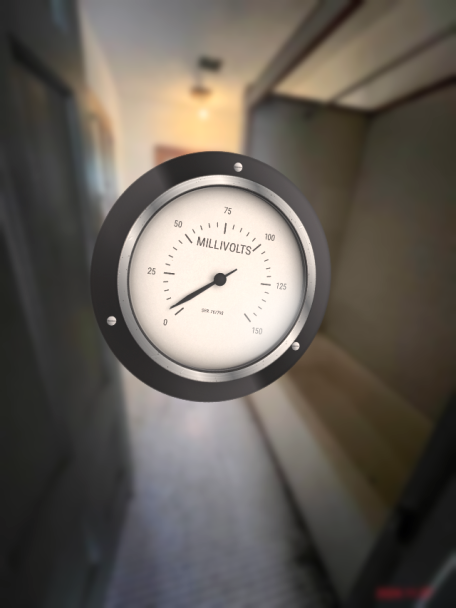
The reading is {"value": 5, "unit": "mV"}
